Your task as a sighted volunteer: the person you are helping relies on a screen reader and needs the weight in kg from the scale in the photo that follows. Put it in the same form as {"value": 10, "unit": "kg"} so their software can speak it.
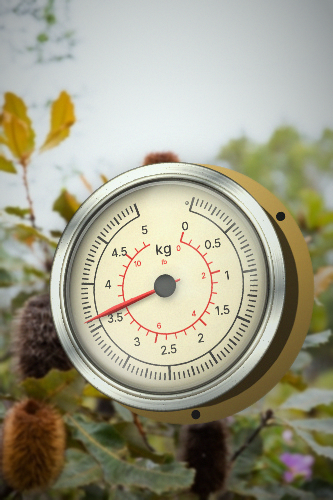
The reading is {"value": 3.6, "unit": "kg"}
